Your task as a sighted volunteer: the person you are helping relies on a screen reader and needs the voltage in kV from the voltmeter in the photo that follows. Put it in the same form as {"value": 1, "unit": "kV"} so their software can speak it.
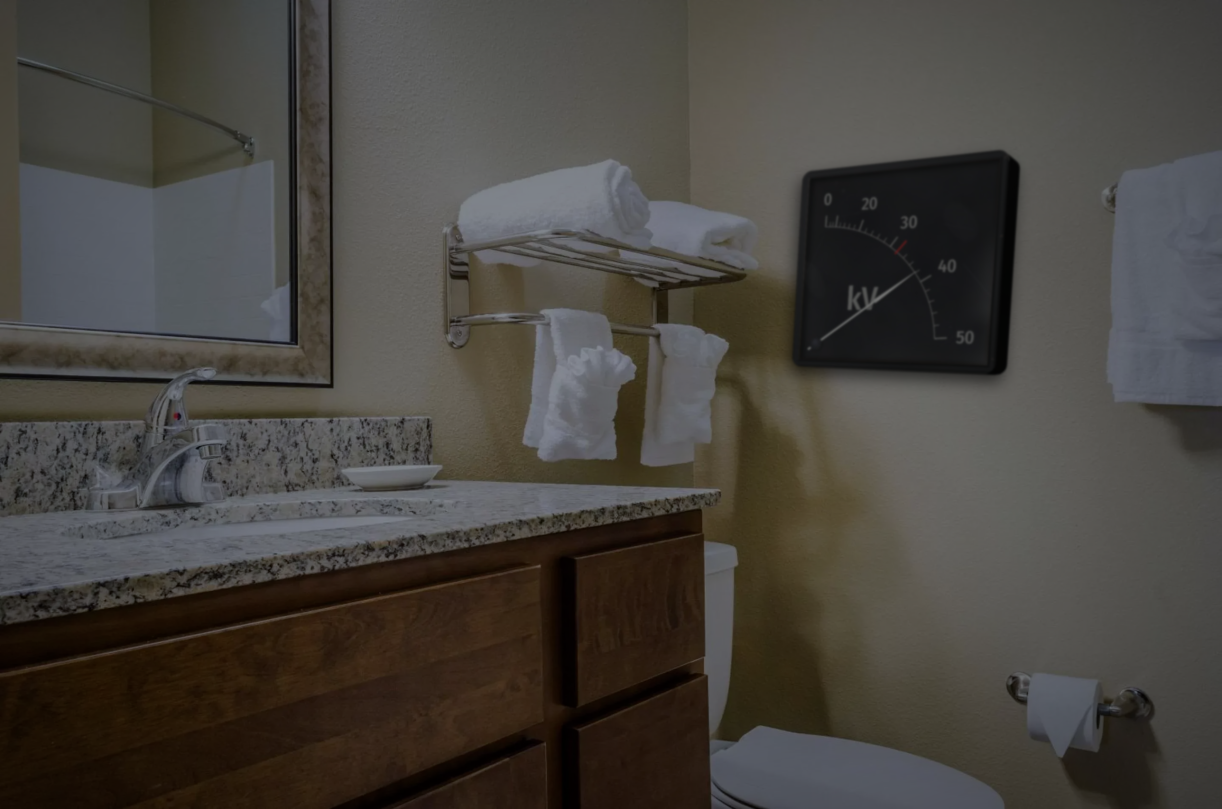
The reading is {"value": 38, "unit": "kV"}
